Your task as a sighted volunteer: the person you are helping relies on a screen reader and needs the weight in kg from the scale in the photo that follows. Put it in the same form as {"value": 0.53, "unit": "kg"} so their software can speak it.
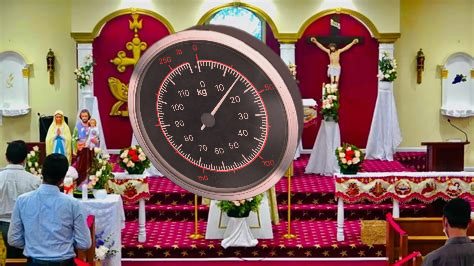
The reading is {"value": 15, "unit": "kg"}
